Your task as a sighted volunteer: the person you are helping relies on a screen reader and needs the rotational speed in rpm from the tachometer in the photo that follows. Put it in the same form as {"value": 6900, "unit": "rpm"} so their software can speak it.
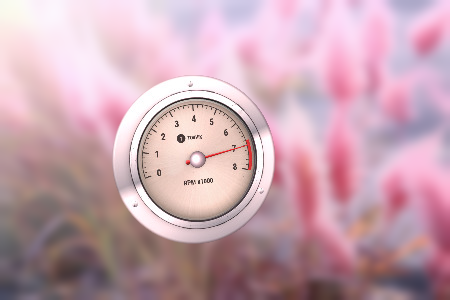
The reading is {"value": 7000, "unit": "rpm"}
